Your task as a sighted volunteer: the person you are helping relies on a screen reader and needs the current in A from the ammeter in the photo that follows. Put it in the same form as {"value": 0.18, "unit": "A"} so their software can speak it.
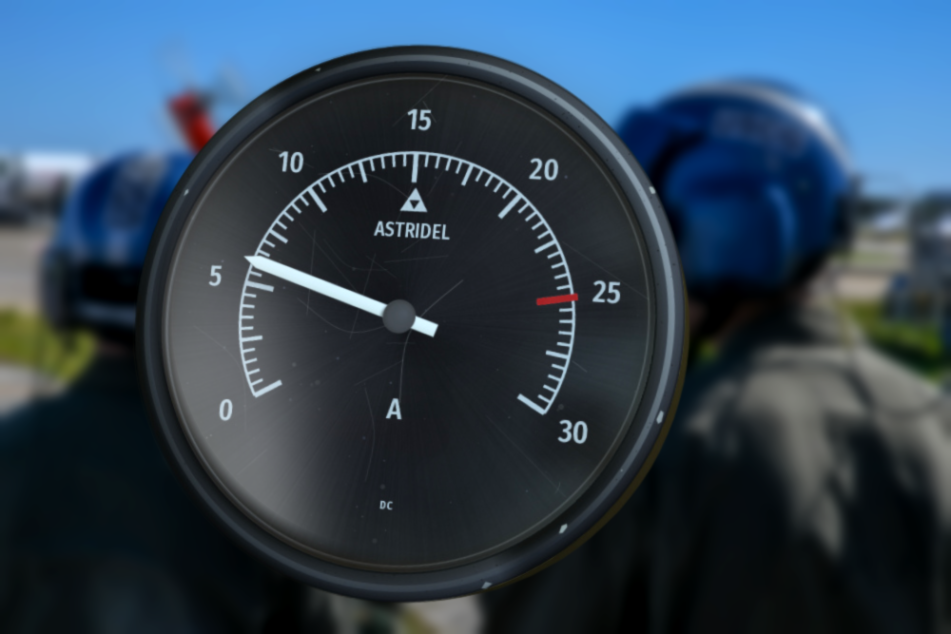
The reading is {"value": 6, "unit": "A"}
